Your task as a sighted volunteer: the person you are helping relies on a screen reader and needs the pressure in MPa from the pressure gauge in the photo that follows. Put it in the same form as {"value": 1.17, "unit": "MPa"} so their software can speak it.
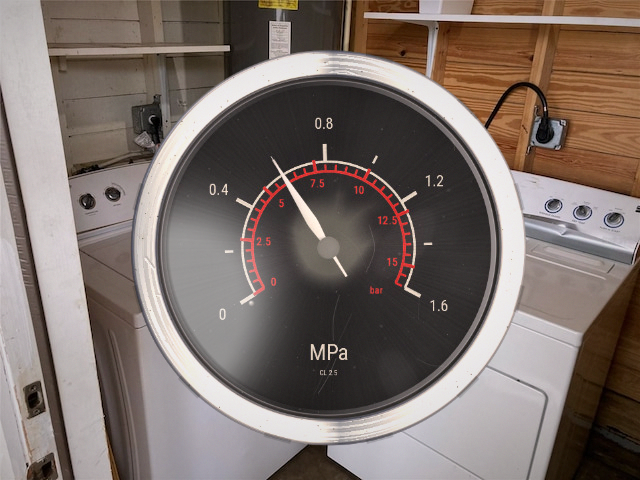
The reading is {"value": 0.6, "unit": "MPa"}
